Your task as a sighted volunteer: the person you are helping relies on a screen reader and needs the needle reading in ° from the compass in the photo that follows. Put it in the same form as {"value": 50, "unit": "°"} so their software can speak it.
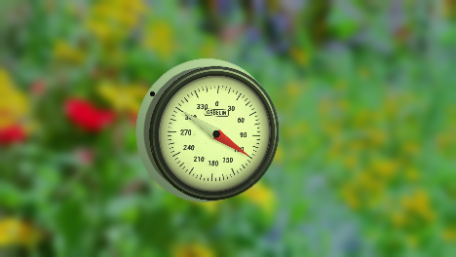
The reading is {"value": 120, "unit": "°"}
